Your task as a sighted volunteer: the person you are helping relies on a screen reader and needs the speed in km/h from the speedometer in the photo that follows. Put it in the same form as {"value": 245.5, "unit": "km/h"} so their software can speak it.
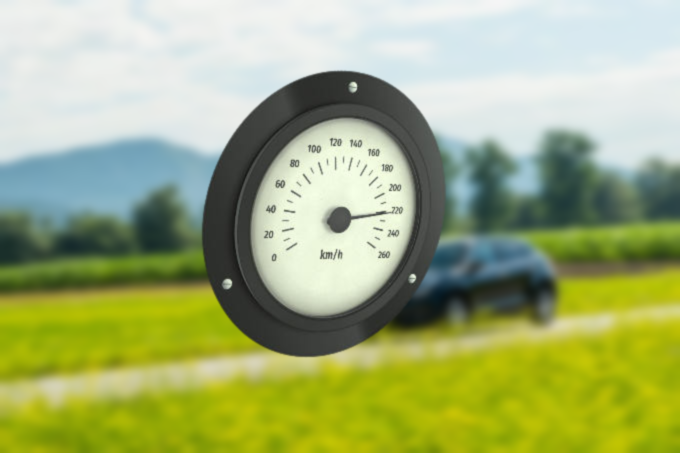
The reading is {"value": 220, "unit": "km/h"}
